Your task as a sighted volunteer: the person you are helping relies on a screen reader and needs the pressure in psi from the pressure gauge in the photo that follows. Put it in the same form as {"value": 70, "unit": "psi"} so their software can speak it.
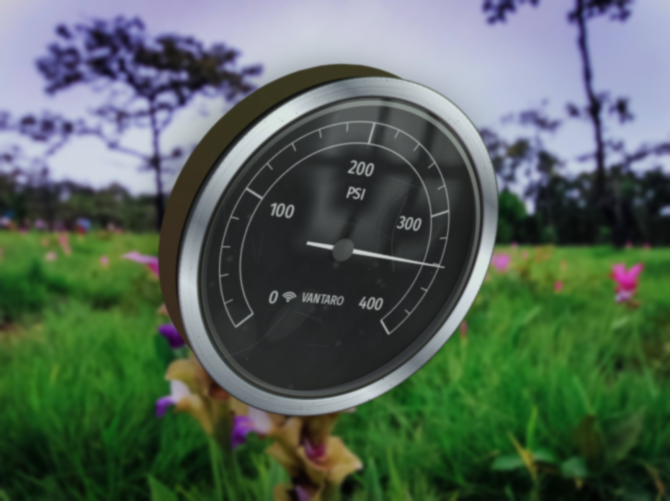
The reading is {"value": 340, "unit": "psi"}
